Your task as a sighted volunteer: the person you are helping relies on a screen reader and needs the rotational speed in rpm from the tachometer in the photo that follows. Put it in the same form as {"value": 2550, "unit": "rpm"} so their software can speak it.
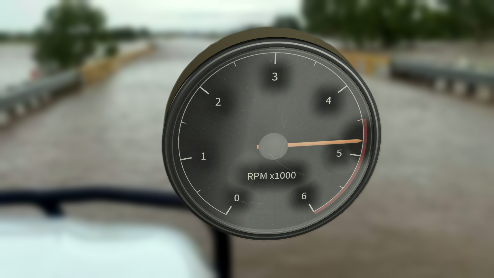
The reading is {"value": 4750, "unit": "rpm"}
